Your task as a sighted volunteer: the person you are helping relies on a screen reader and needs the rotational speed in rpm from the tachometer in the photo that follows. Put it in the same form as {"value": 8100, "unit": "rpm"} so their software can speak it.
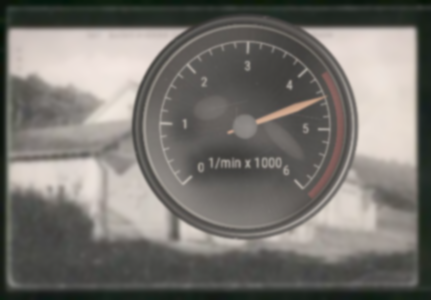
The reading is {"value": 4500, "unit": "rpm"}
